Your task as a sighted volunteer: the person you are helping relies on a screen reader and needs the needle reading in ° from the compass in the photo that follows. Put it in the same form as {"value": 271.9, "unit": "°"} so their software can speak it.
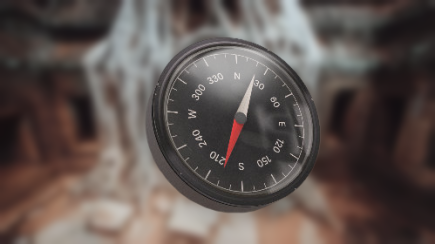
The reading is {"value": 200, "unit": "°"}
